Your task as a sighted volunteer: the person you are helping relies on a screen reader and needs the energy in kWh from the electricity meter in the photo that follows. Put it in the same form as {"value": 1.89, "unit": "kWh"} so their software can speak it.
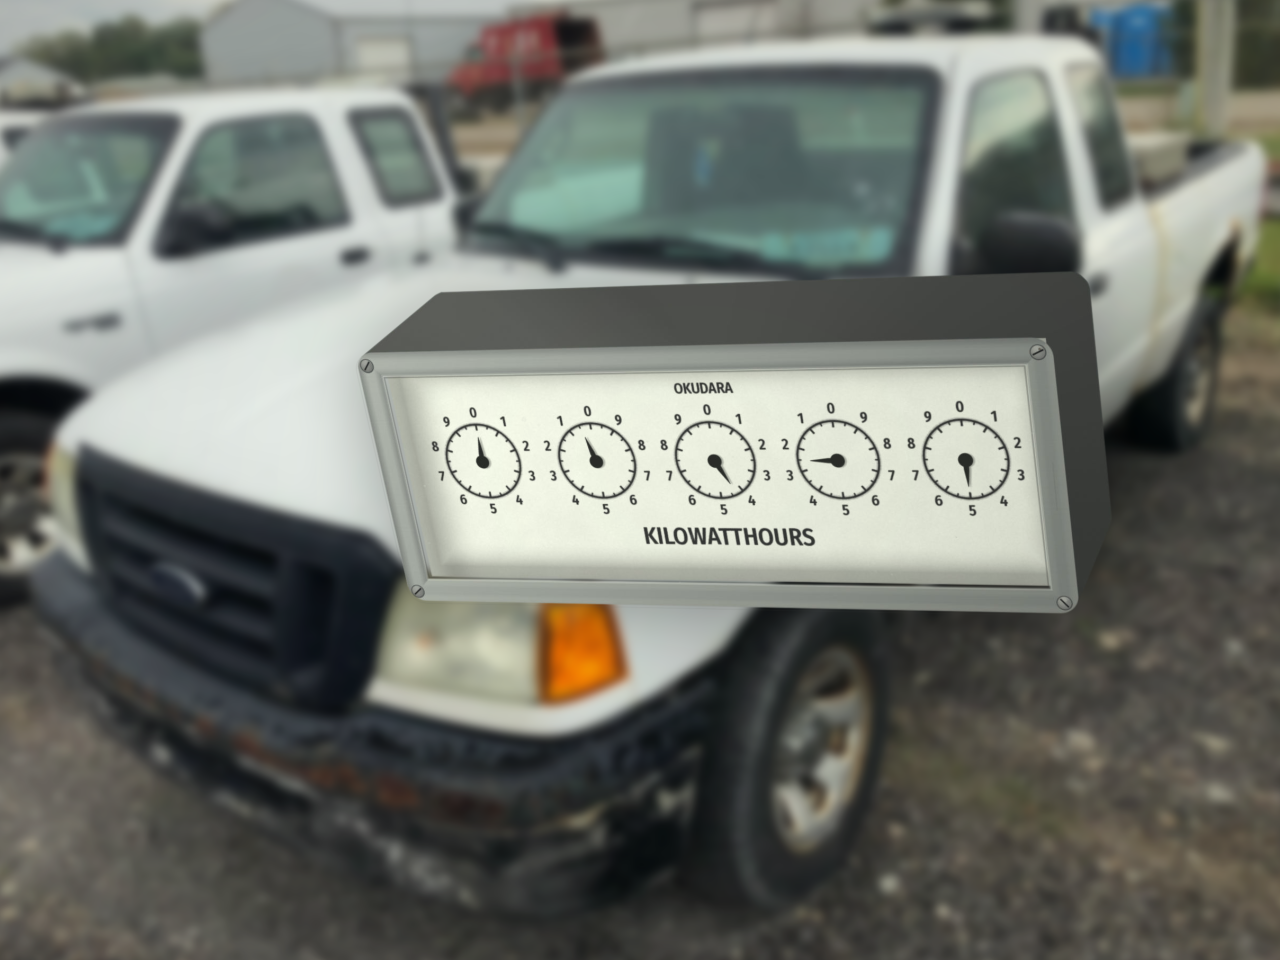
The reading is {"value": 425, "unit": "kWh"}
